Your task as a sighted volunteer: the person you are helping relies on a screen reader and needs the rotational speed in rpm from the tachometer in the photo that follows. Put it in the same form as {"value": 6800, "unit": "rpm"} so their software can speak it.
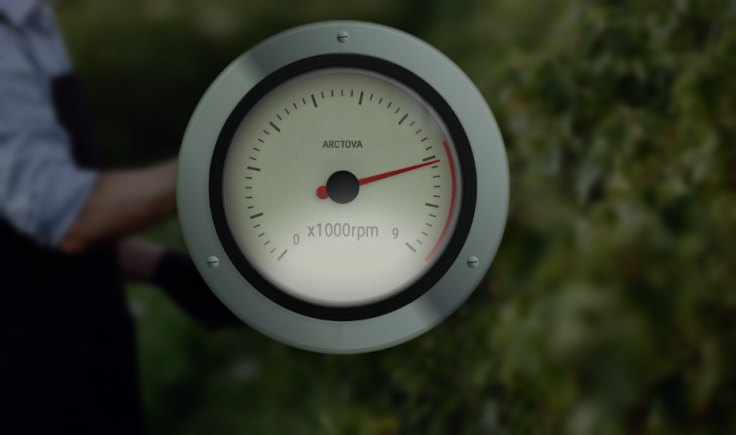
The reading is {"value": 7100, "unit": "rpm"}
